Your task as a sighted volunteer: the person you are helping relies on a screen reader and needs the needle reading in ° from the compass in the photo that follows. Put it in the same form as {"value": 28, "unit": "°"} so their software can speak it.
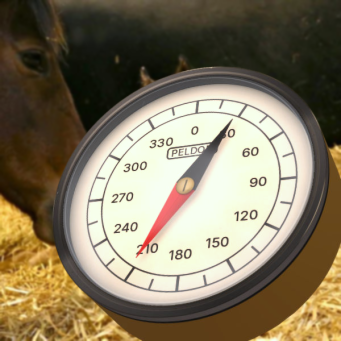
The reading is {"value": 210, "unit": "°"}
